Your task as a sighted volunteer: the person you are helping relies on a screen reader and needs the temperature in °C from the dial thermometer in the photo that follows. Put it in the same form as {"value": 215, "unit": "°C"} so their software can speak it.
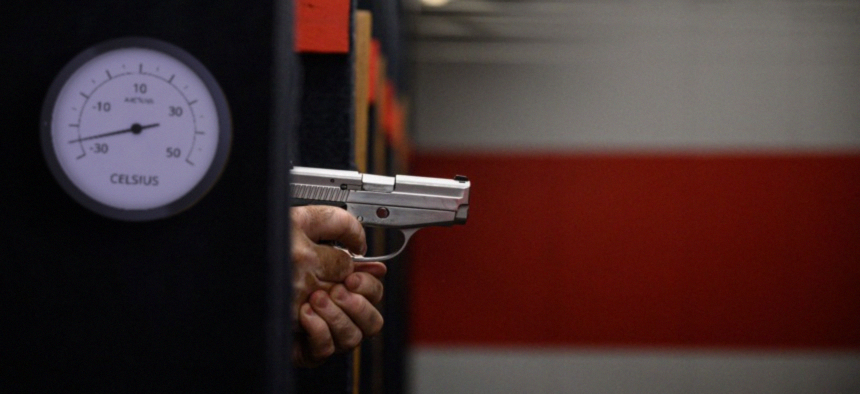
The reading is {"value": -25, "unit": "°C"}
